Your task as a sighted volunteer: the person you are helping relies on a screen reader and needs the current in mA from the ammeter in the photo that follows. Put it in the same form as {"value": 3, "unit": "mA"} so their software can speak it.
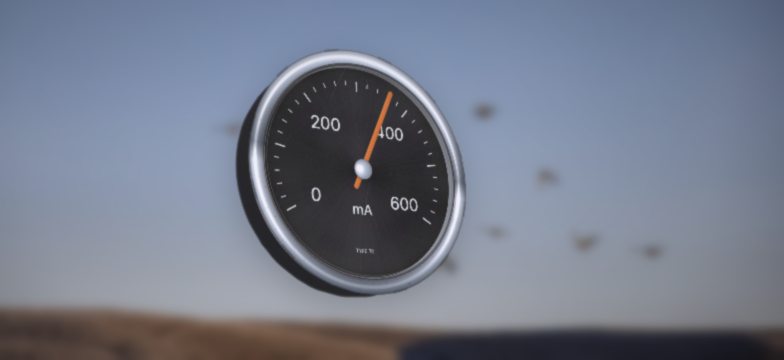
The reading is {"value": 360, "unit": "mA"}
